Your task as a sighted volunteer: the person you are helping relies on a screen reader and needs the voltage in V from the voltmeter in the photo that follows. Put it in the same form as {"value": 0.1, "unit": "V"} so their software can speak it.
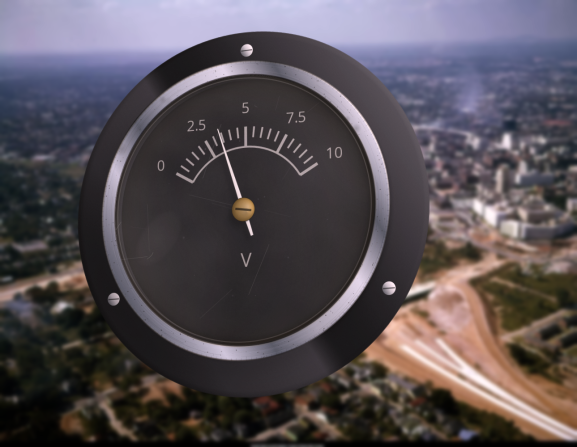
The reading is {"value": 3.5, "unit": "V"}
